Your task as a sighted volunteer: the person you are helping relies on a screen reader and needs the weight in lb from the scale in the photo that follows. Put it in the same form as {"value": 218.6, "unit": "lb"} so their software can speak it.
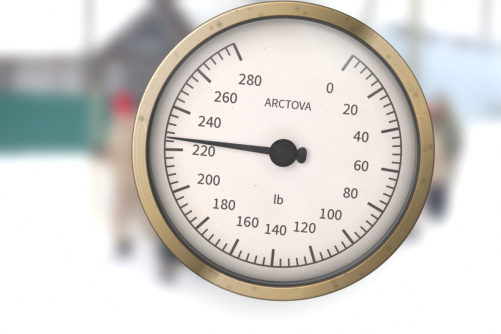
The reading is {"value": 226, "unit": "lb"}
